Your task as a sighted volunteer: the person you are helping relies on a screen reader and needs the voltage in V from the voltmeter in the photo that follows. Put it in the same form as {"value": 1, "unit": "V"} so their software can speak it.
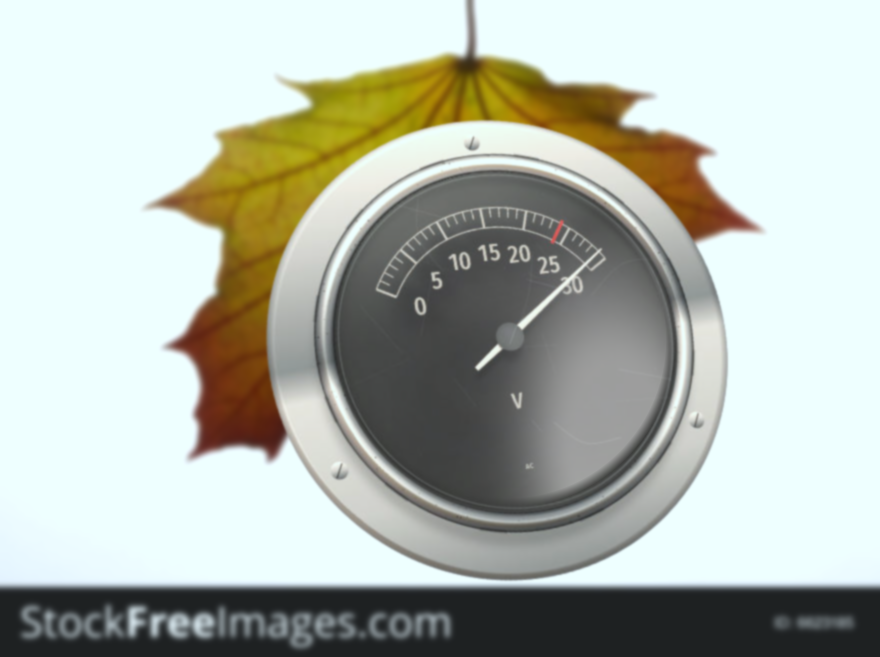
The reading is {"value": 29, "unit": "V"}
